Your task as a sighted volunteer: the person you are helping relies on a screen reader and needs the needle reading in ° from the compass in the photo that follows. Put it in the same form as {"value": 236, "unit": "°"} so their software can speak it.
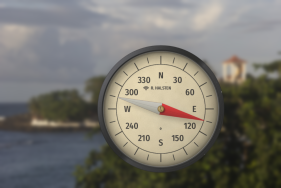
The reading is {"value": 105, "unit": "°"}
